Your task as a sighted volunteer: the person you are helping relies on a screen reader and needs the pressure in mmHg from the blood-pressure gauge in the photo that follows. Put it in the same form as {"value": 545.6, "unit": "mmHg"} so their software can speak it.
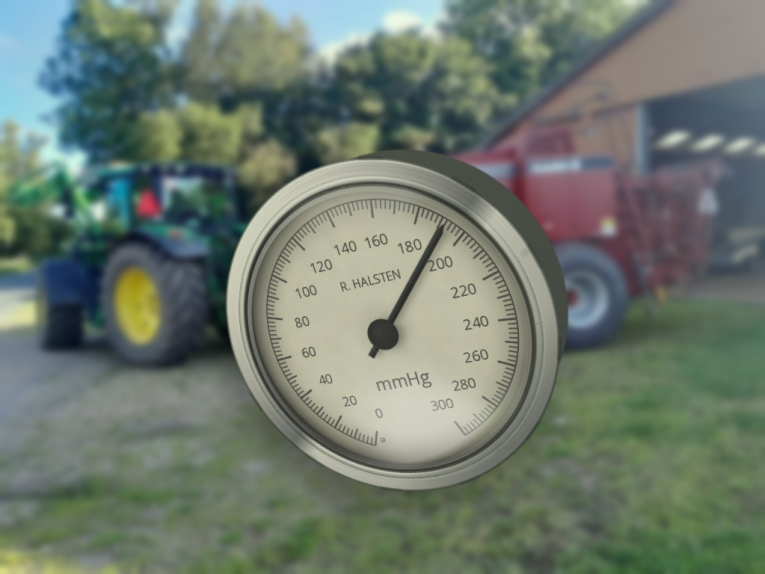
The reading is {"value": 192, "unit": "mmHg"}
